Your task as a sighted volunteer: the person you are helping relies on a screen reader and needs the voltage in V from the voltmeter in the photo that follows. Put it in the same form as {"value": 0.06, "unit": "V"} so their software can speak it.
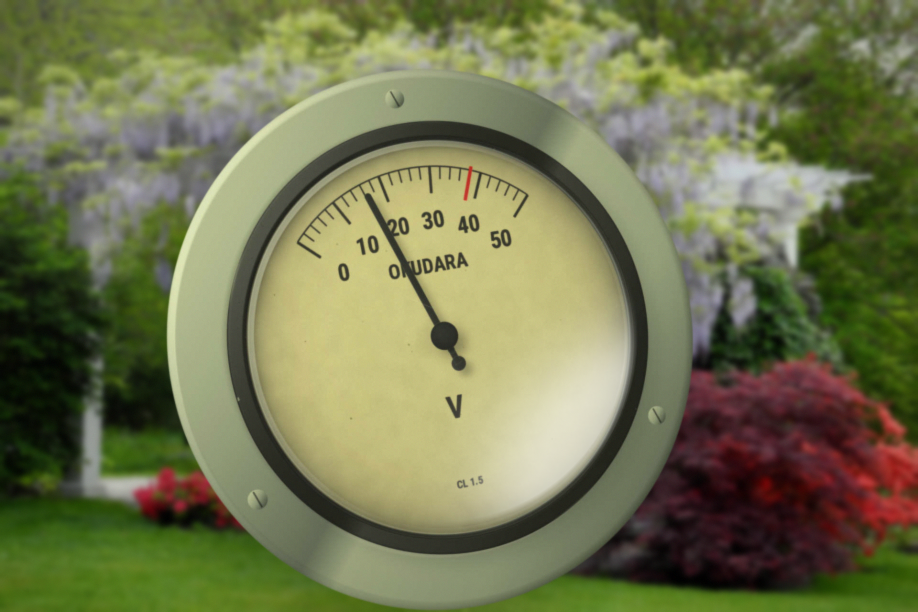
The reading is {"value": 16, "unit": "V"}
